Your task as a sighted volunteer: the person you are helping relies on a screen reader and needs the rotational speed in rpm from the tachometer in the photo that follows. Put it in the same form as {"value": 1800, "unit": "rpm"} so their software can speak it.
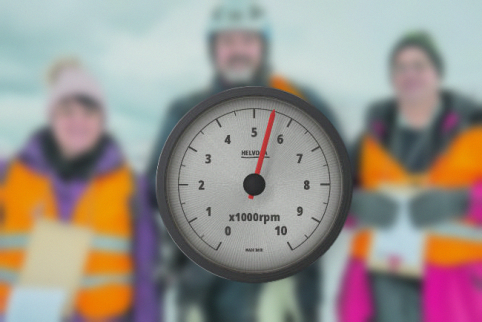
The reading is {"value": 5500, "unit": "rpm"}
